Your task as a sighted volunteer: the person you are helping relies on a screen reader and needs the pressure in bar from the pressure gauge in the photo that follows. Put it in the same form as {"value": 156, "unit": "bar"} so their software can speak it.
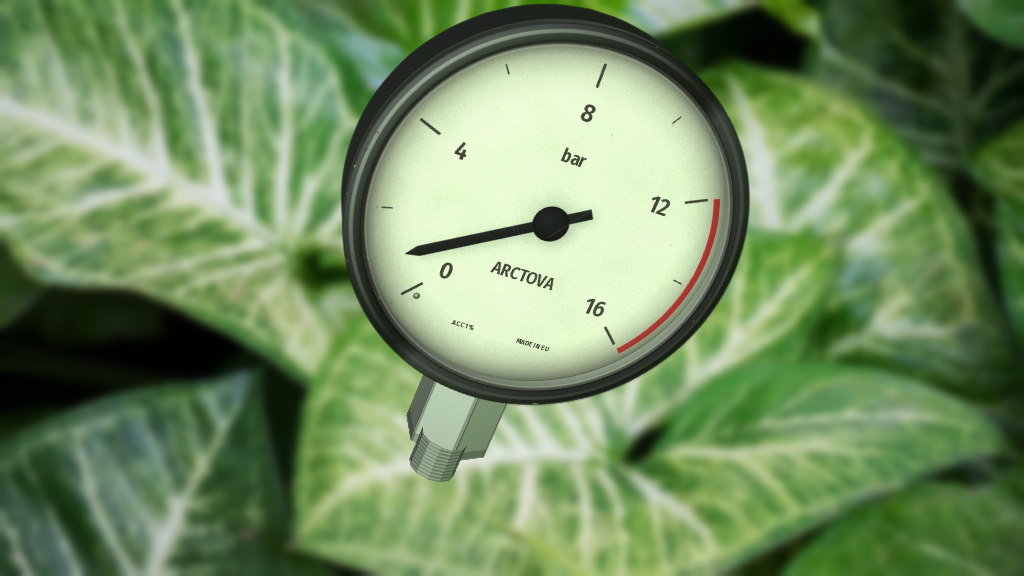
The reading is {"value": 1, "unit": "bar"}
